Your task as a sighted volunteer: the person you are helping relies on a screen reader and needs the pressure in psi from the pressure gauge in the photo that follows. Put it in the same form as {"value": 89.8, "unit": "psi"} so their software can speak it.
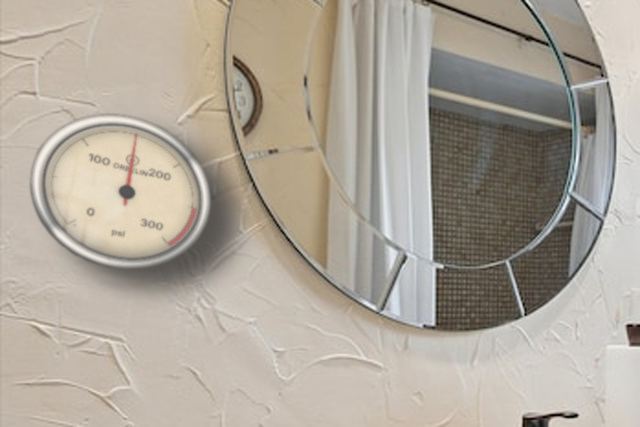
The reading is {"value": 150, "unit": "psi"}
